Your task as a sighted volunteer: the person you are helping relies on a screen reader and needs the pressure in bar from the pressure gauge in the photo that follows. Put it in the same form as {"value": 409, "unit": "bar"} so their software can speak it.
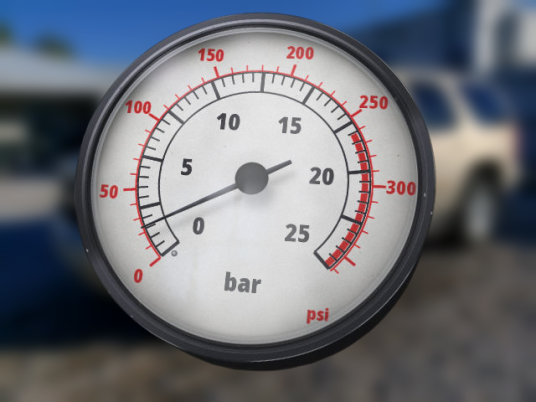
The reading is {"value": 1.5, "unit": "bar"}
